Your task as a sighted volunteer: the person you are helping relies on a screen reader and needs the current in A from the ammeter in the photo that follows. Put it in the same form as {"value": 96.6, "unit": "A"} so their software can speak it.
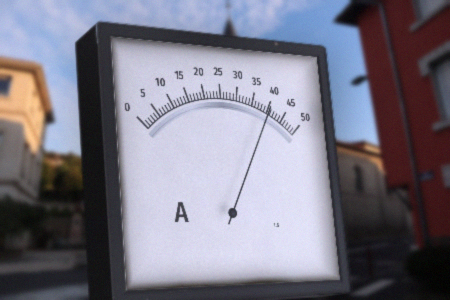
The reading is {"value": 40, "unit": "A"}
